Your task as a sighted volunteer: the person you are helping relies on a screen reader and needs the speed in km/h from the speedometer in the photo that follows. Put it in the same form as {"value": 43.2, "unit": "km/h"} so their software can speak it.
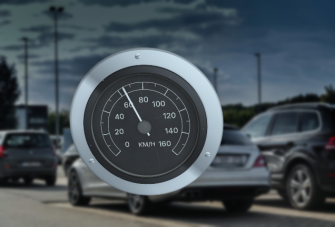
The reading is {"value": 65, "unit": "km/h"}
